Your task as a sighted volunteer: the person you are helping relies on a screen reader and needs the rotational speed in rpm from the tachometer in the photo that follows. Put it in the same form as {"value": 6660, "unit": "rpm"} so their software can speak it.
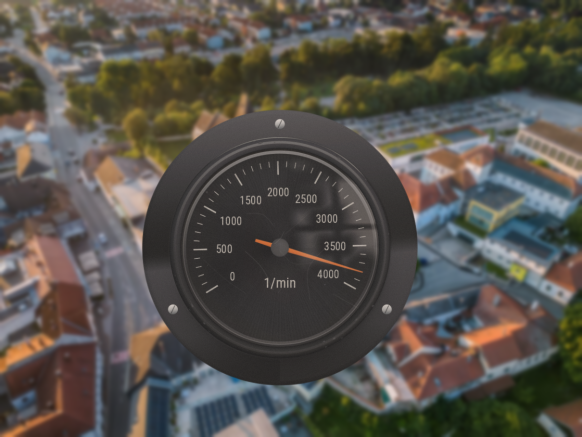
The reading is {"value": 3800, "unit": "rpm"}
